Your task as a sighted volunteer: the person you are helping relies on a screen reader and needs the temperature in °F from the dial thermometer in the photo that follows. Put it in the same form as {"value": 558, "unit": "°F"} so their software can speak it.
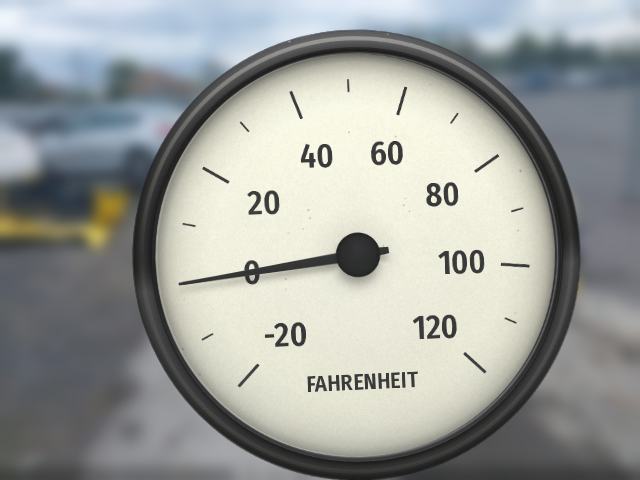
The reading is {"value": 0, "unit": "°F"}
